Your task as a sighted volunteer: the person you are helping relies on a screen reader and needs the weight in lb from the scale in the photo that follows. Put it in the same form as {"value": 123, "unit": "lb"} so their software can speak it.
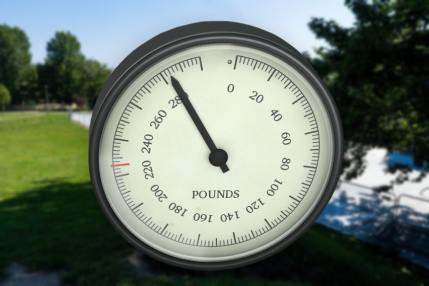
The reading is {"value": 284, "unit": "lb"}
